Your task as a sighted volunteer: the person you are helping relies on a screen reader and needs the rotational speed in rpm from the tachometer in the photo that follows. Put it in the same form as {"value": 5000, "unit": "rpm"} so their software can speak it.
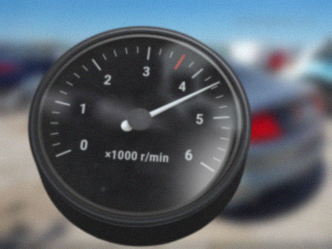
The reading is {"value": 4400, "unit": "rpm"}
